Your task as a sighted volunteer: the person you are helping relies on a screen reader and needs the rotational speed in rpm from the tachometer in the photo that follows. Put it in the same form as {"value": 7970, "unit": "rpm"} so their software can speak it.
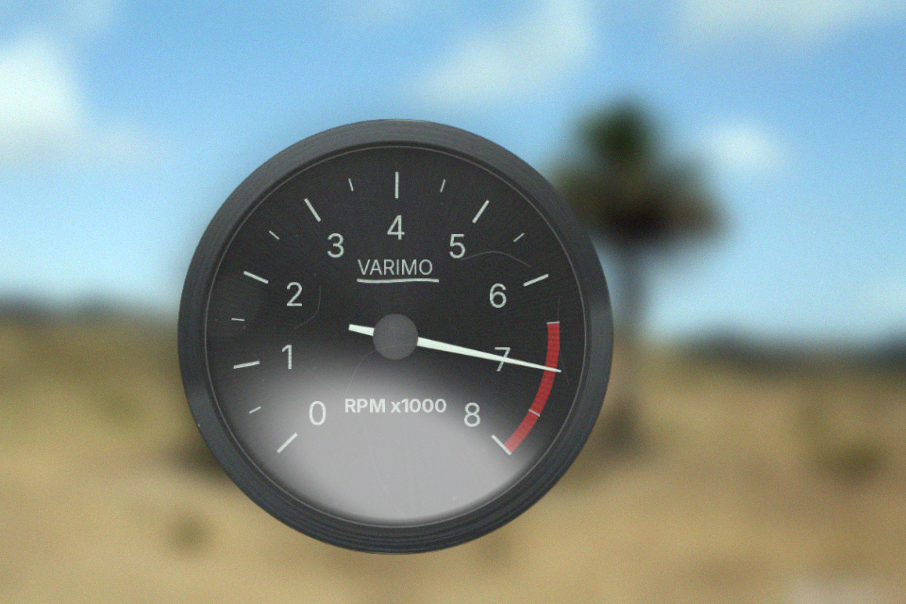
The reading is {"value": 7000, "unit": "rpm"}
